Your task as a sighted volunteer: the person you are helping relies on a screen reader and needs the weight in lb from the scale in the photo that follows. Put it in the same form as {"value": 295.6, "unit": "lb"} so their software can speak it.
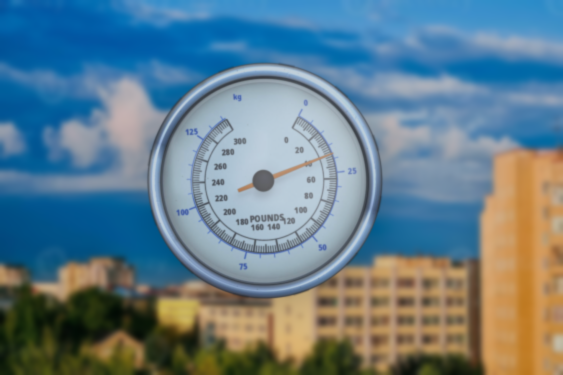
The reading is {"value": 40, "unit": "lb"}
